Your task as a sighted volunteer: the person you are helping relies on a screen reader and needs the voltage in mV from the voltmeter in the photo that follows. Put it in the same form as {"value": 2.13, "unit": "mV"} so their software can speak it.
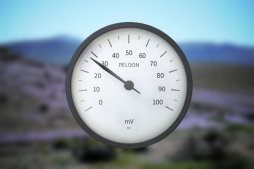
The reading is {"value": 27.5, "unit": "mV"}
